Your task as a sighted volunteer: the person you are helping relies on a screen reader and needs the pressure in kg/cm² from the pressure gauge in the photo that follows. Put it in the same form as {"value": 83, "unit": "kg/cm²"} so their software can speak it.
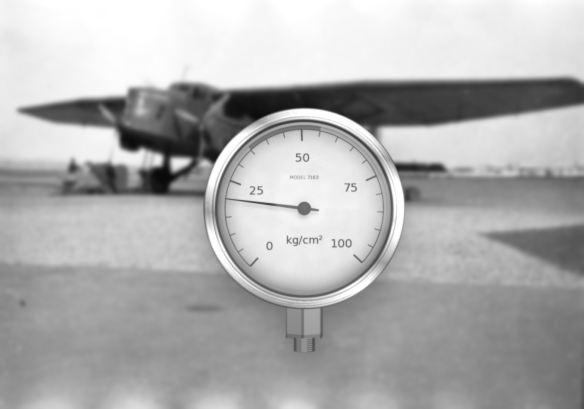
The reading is {"value": 20, "unit": "kg/cm²"}
